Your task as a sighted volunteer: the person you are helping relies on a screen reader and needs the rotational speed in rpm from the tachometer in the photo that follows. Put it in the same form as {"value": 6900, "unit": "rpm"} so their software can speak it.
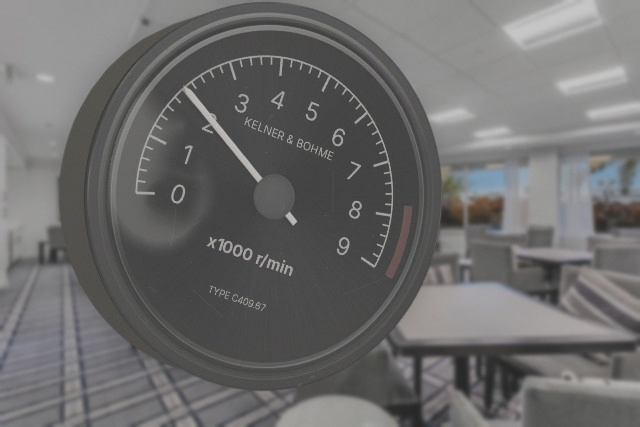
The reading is {"value": 2000, "unit": "rpm"}
